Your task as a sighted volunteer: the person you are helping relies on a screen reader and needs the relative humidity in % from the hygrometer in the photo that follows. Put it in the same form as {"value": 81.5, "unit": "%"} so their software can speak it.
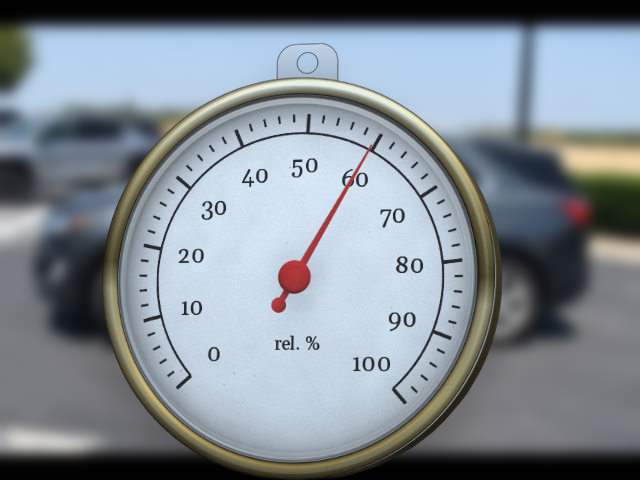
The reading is {"value": 60, "unit": "%"}
